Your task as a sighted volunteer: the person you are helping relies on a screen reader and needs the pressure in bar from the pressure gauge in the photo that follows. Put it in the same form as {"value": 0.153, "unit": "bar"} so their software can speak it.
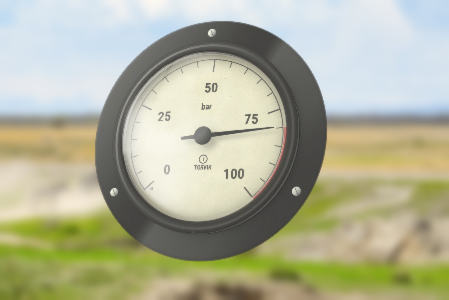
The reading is {"value": 80, "unit": "bar"}
